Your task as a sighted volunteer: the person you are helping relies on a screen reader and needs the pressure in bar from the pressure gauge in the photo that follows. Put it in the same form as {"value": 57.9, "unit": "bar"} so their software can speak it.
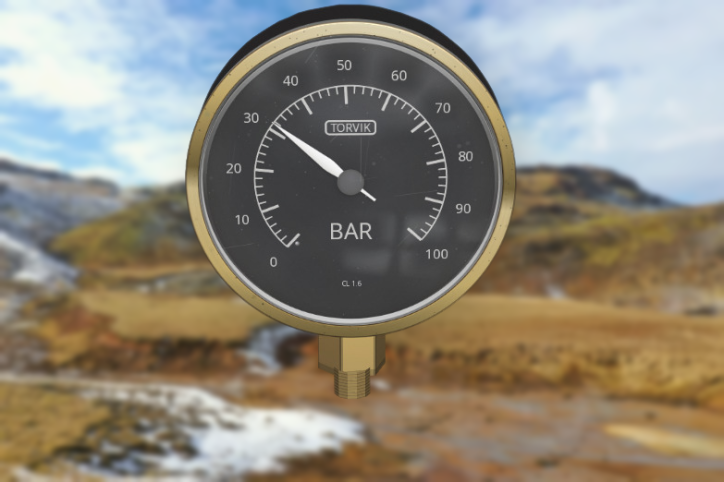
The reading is {"value": 32, "unit": "bar"}
